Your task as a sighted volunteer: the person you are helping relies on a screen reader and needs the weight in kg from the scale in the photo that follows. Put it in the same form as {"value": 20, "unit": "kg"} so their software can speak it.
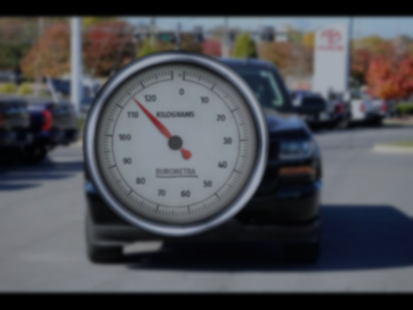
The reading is {"value": 115, "unit": "kg"}
